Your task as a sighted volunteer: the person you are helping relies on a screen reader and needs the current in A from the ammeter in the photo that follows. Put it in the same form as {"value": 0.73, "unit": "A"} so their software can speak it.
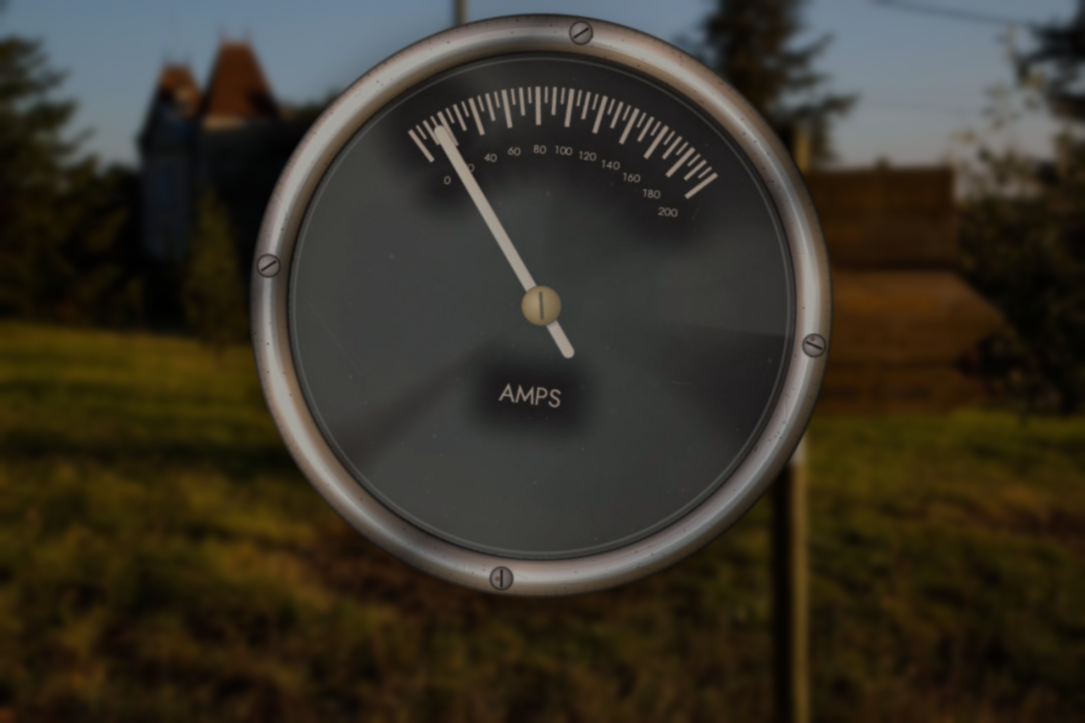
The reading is {"value": 15, "unit": "A"}
